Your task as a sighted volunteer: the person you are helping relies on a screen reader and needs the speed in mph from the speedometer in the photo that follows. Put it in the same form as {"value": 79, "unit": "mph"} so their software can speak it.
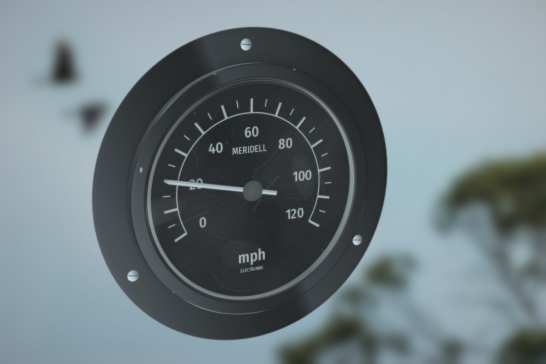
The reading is {"value": 20, "unit": "mph"}
